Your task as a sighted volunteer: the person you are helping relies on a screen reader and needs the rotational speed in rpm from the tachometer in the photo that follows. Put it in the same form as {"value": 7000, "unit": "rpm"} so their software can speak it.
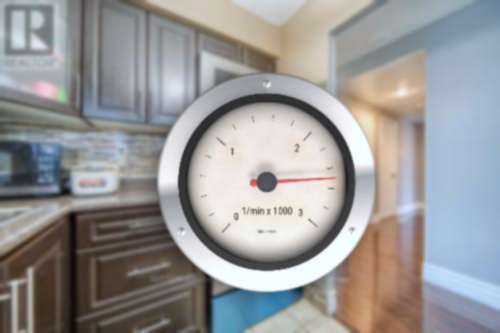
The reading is {"value": 2500, "unit": "rpm"}
